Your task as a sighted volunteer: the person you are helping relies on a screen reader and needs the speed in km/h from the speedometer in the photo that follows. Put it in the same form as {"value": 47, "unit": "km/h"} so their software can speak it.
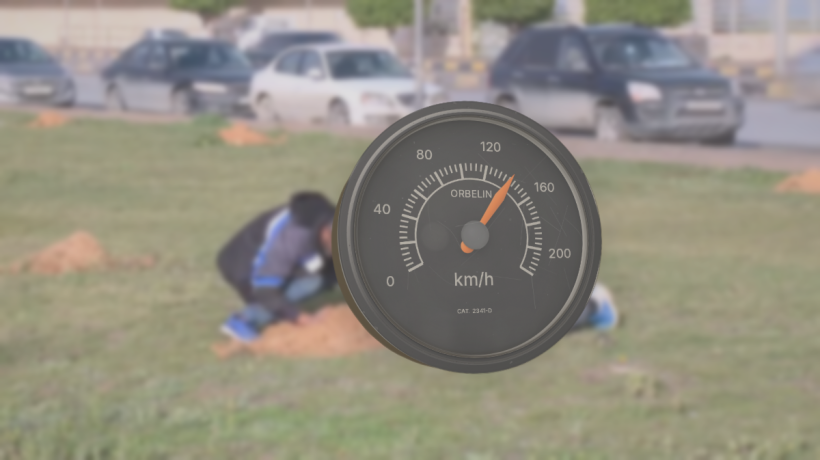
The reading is {"value": 140, "unit": "km/h"}
